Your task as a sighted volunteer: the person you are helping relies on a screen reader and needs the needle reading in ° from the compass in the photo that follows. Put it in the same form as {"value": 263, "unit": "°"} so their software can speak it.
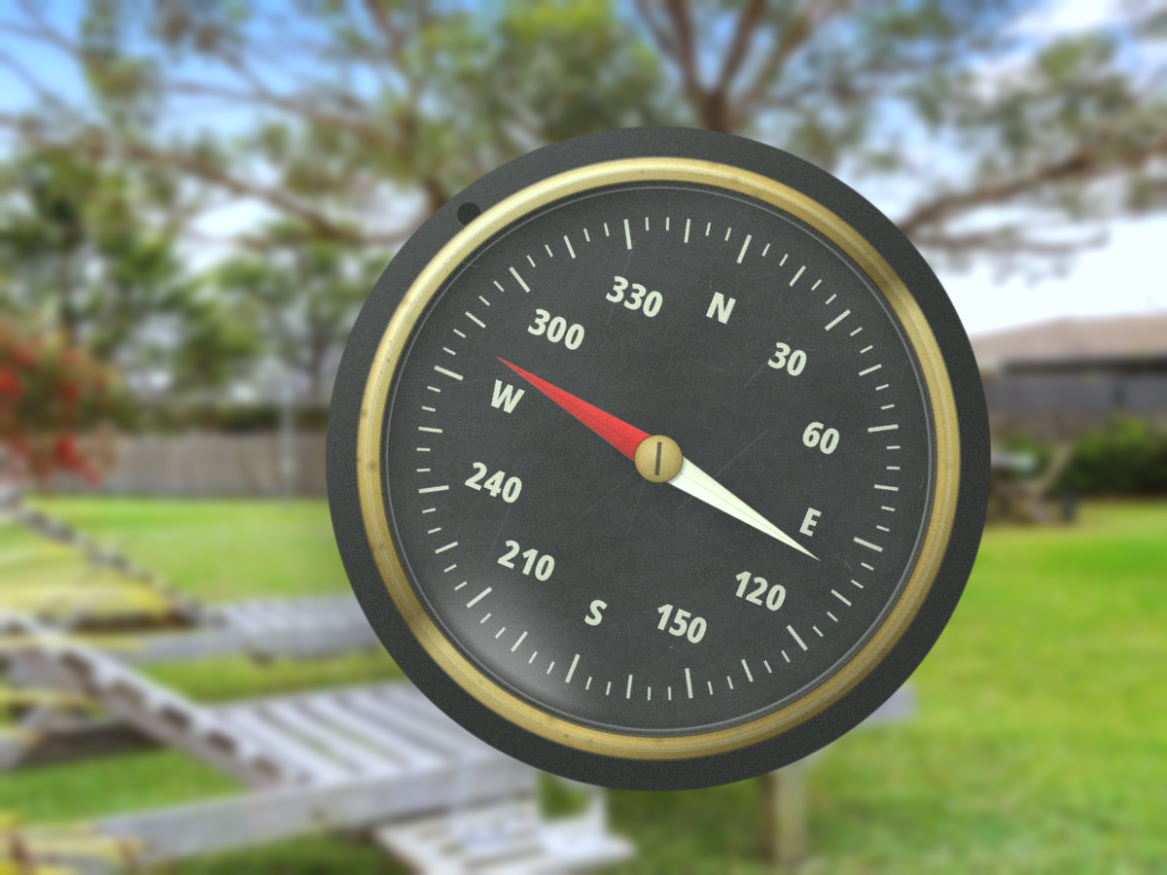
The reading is {"value": 280, "unit": "°"}
